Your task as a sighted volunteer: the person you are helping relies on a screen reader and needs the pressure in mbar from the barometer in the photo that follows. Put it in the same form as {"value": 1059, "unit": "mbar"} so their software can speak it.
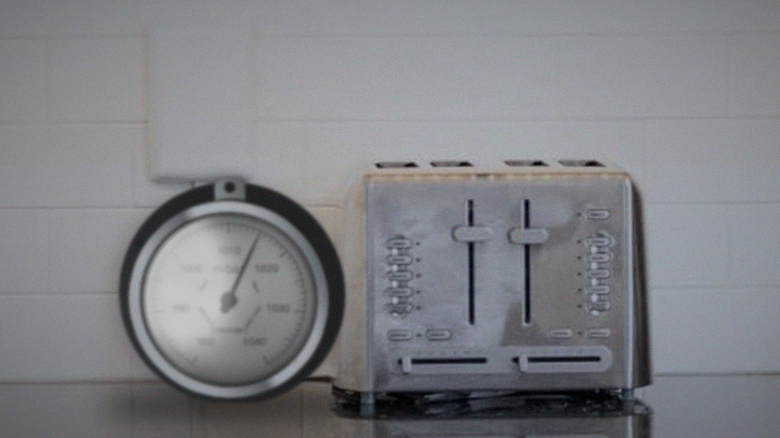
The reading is {"value": 1015, "unit": "mbar"}
